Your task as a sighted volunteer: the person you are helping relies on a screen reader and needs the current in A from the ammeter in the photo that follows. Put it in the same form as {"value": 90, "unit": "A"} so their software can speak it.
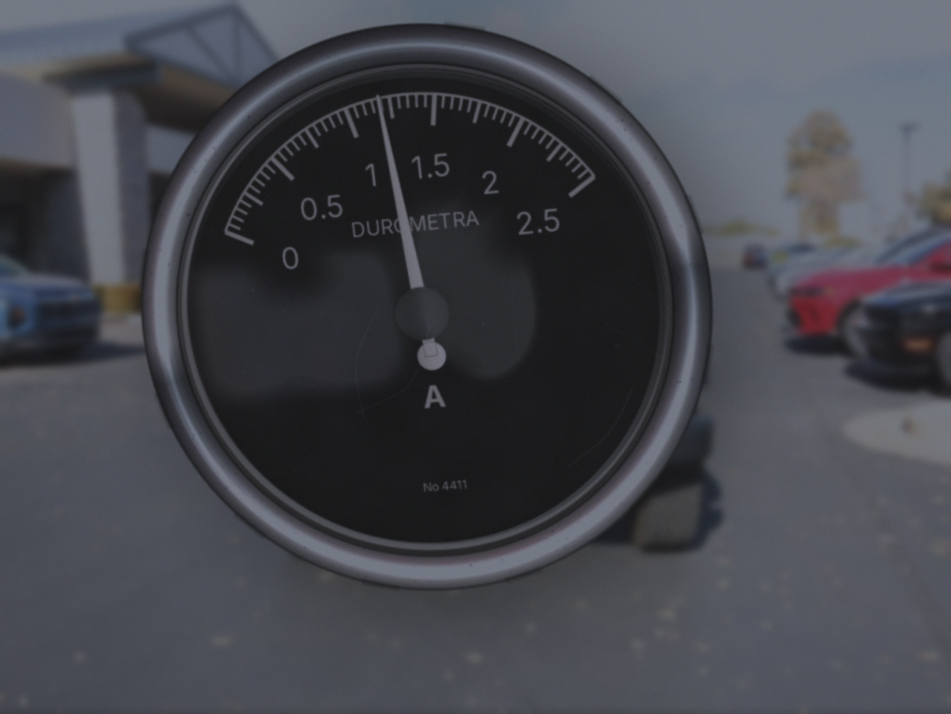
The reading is {"value": 1.2, "unit": "A"}
